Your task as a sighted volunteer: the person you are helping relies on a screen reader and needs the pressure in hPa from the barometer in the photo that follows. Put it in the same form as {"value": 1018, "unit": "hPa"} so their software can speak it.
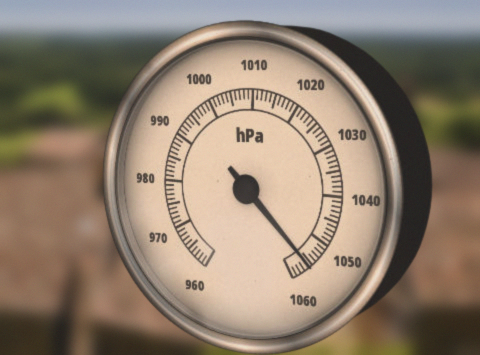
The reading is {"value": 1055, "unit": "hPa"}
